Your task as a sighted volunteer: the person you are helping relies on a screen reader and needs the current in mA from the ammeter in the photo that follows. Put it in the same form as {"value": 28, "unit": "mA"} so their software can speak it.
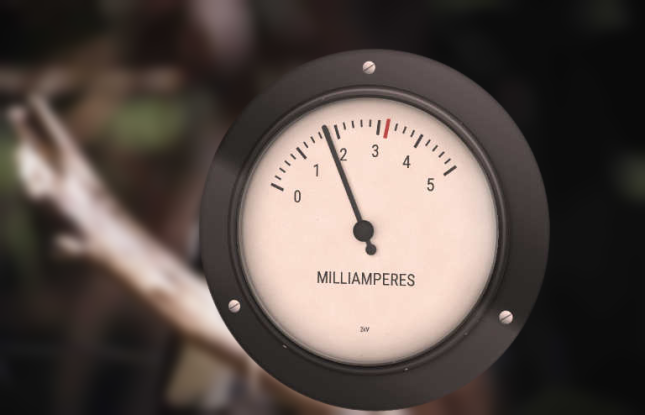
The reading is {"value": 1.8, "unit": "mA"}
